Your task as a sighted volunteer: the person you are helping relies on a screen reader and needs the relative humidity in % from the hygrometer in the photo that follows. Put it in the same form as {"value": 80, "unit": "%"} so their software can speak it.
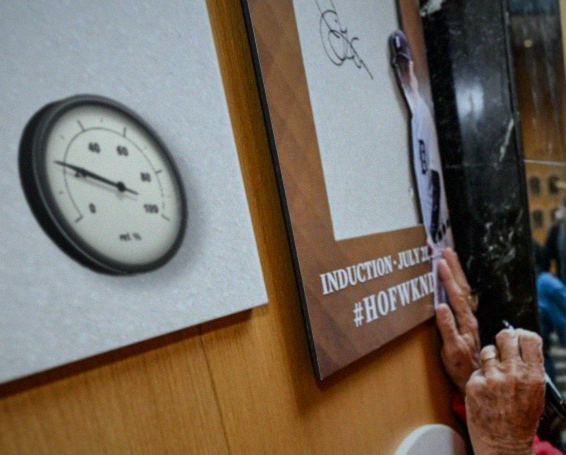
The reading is {"value": 20, "unit": "%"}
